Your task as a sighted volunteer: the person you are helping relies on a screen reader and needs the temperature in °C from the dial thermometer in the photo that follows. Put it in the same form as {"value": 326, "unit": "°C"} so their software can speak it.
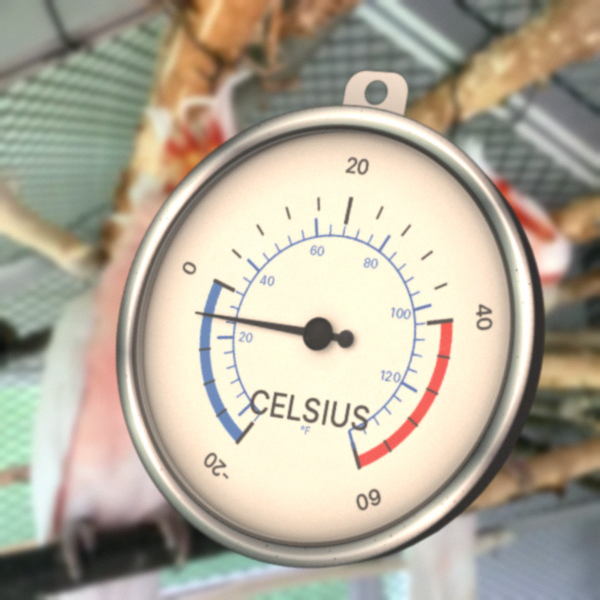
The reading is {"value": -4, "unit": "°C"}
